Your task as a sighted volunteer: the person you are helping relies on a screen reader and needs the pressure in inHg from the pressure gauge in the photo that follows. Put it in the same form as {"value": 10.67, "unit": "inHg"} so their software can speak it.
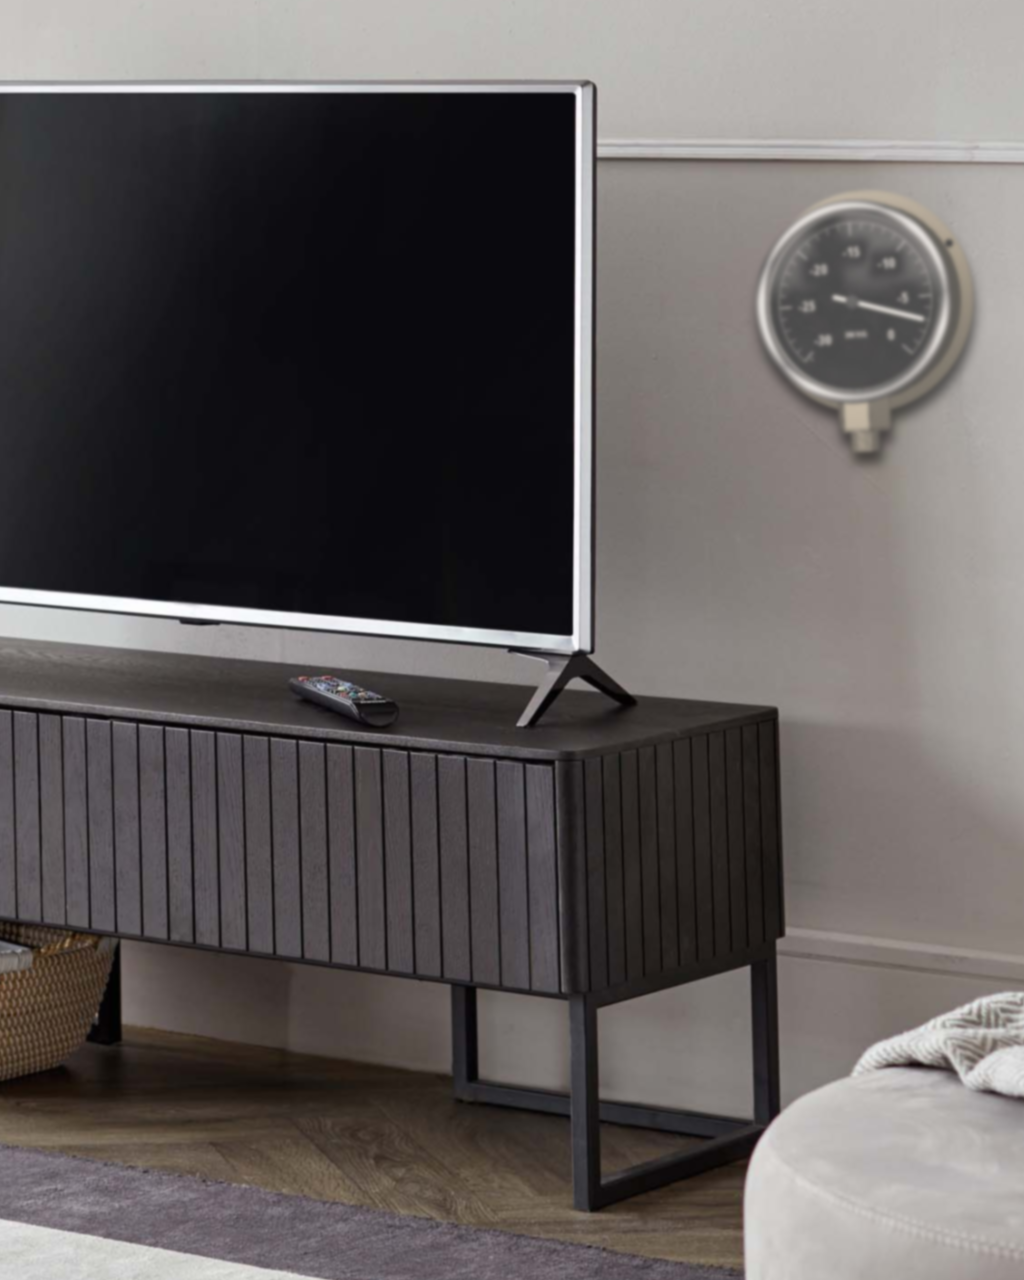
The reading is {"value": -3, "unit": "inHg"}
